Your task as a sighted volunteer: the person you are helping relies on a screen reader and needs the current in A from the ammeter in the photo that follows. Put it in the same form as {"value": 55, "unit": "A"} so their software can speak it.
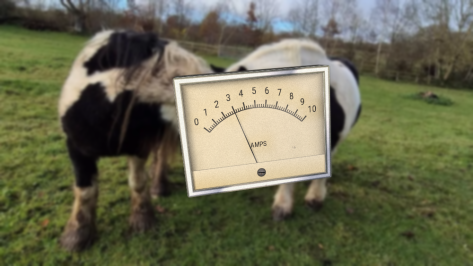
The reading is {"value": 3, "unit": "A"}
